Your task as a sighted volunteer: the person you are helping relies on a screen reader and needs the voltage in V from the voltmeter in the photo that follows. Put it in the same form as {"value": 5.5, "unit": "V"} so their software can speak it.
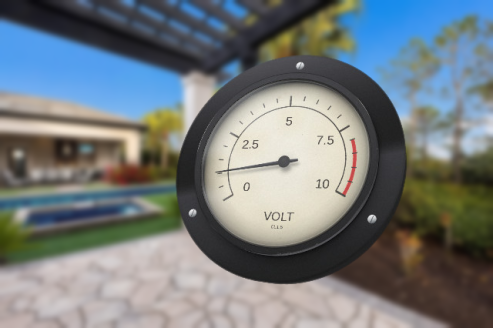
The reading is {"value": 1, "unit": "V"}
